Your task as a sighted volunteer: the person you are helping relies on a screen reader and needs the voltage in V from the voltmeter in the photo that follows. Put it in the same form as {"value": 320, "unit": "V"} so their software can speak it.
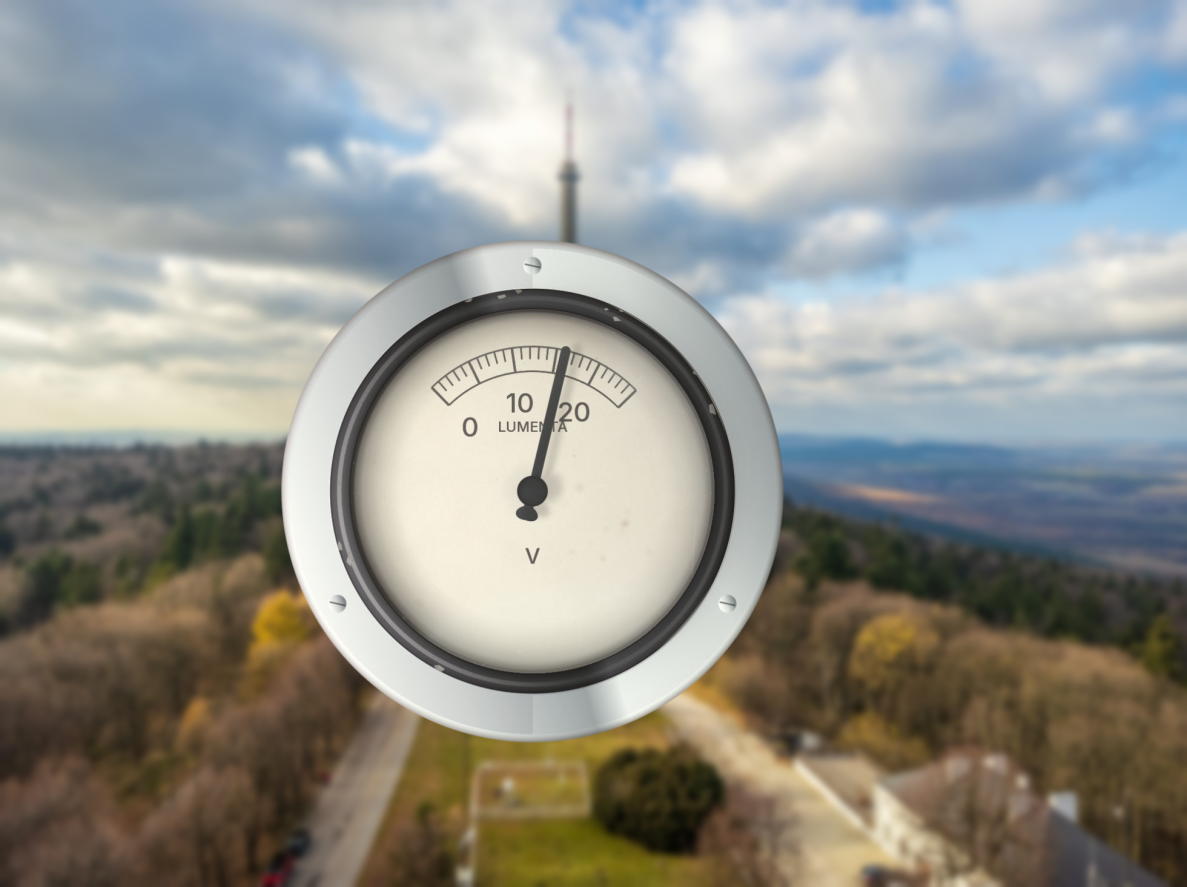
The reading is {"value": 16, "unit": "V"}
